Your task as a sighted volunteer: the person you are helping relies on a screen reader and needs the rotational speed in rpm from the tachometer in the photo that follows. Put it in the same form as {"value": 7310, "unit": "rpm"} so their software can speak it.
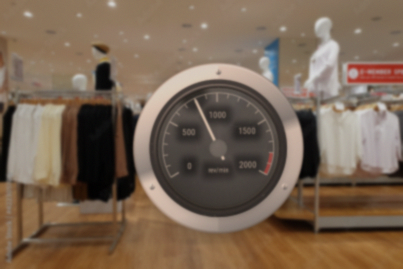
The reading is {"value": 800, "unit": "rpm"}
